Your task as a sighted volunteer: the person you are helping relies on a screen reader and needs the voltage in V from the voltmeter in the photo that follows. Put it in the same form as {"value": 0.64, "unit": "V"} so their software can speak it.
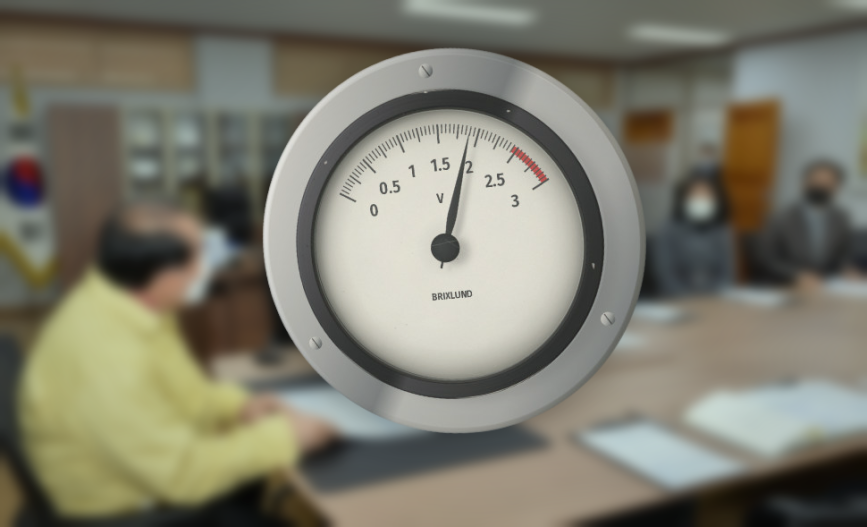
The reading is {"value": 1.9, "unit": "V"}
